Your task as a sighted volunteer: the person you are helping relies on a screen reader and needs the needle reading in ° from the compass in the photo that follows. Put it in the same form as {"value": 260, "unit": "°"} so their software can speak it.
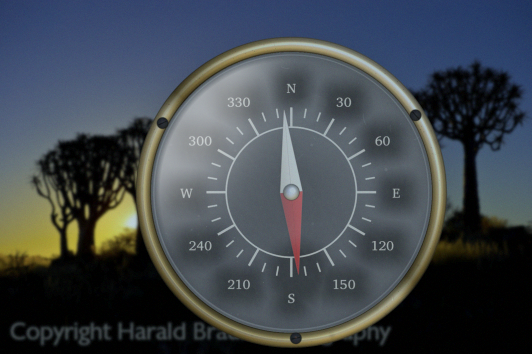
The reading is {"value": 175, "unit": "°"}
